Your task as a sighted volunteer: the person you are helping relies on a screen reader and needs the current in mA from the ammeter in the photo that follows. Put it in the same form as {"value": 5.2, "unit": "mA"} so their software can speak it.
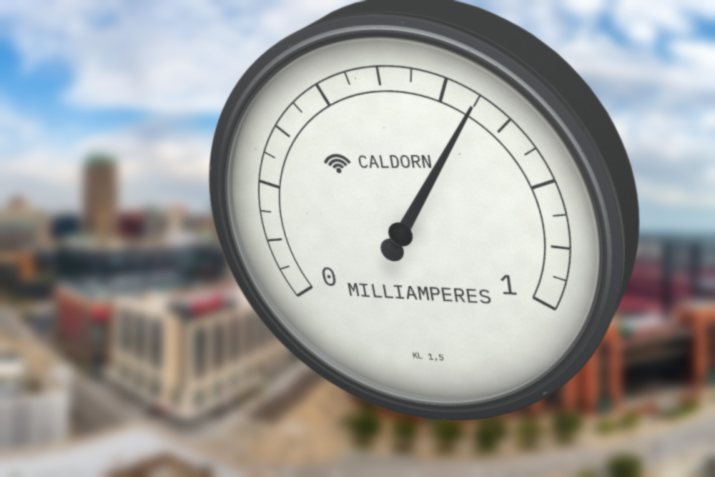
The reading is {"value": 0.65, "unit": "mA"}
